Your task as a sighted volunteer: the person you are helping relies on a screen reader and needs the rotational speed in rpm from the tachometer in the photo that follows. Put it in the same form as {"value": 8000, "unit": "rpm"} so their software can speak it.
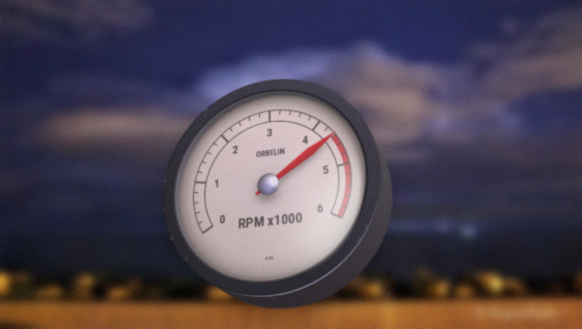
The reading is {"value": 4400, "unit": "rpm"}
